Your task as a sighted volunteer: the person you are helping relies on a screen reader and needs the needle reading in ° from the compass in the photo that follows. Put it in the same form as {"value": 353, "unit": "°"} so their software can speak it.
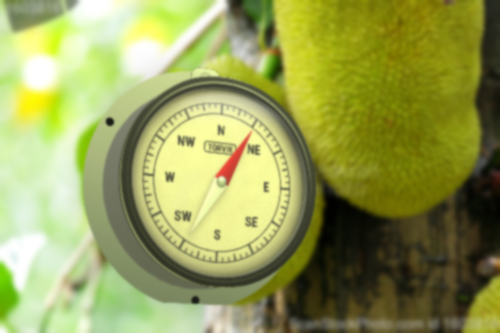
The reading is {"value": 30, "unit": "°"}
